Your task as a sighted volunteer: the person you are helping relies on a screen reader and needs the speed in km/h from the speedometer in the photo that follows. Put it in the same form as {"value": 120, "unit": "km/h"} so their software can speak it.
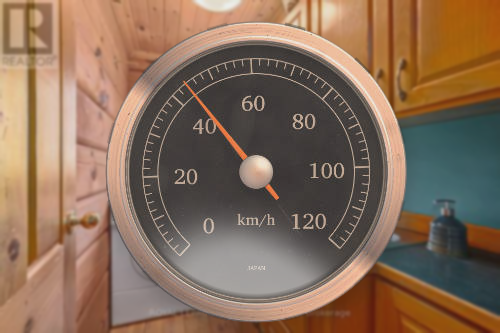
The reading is {"value": 44, "unit": "km/h"}
